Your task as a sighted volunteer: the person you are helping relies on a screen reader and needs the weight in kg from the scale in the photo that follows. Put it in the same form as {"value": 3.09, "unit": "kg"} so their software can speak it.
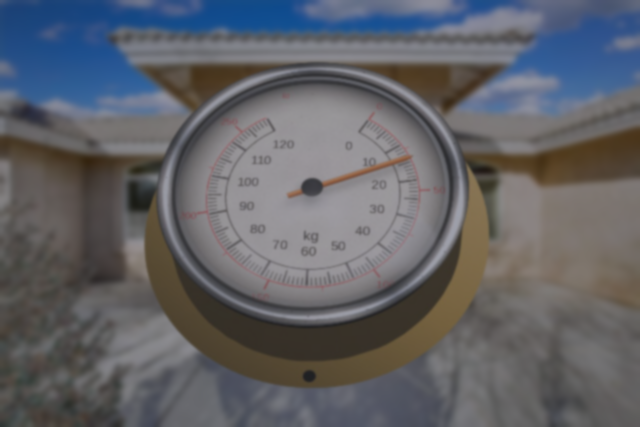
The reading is {"value": 15, "unit": "kg"}
